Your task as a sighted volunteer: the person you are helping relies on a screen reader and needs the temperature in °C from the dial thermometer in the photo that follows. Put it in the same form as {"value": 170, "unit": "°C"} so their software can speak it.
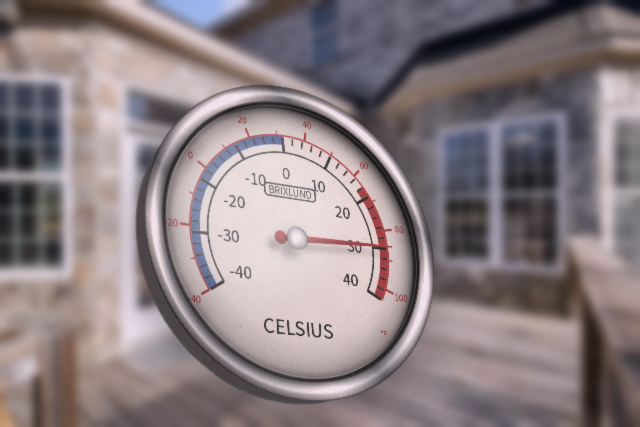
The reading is {"value": 30, "unit": "°C"}
